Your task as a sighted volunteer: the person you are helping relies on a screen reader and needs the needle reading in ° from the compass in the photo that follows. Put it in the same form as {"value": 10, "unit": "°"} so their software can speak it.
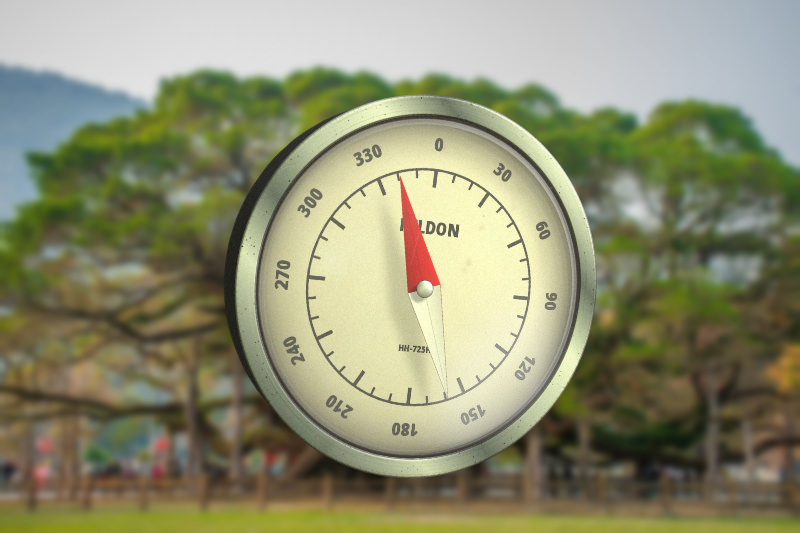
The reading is {"value": 340, "unit": "°"}
